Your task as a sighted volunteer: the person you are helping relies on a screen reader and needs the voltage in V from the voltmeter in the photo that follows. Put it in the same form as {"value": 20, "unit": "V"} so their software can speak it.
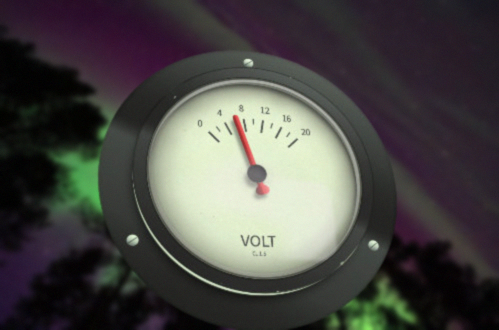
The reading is {"value": 6, "unit": "V"}
